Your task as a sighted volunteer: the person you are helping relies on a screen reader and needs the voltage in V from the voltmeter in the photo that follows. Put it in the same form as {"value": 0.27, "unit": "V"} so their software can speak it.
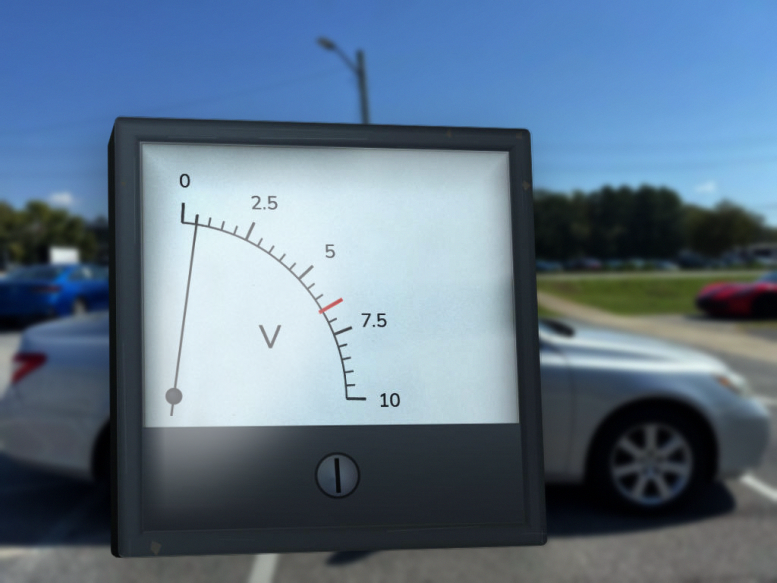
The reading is {"value": 0.5, "unit": "V"}
